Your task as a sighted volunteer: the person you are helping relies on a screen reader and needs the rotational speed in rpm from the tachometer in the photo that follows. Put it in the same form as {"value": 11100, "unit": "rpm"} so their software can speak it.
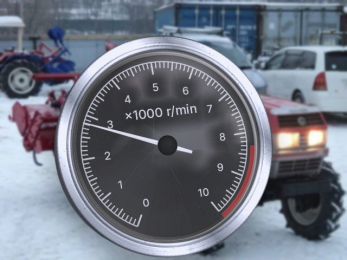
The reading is {"value": 2800, "unit": "rpm"}
